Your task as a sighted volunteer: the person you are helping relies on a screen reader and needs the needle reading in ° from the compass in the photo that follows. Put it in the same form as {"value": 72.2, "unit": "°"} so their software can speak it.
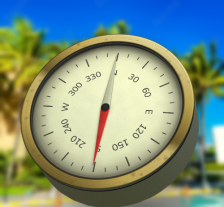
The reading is {"value": 180, "unit": "°"}
